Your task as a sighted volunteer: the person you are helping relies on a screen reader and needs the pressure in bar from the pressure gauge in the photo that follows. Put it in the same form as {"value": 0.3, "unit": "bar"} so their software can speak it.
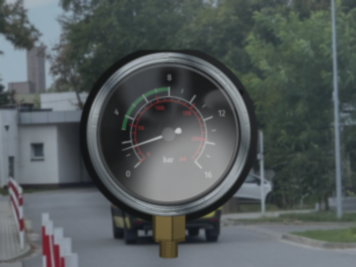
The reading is {"value": 1.5, "unit": "bar"}
